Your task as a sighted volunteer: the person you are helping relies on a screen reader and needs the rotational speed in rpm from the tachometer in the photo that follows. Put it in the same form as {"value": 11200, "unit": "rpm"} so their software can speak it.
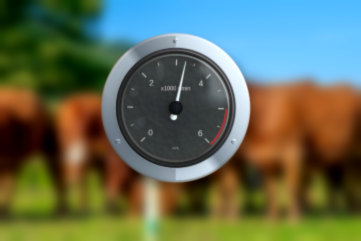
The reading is {"value": 3250, "unit": "rpm"}
